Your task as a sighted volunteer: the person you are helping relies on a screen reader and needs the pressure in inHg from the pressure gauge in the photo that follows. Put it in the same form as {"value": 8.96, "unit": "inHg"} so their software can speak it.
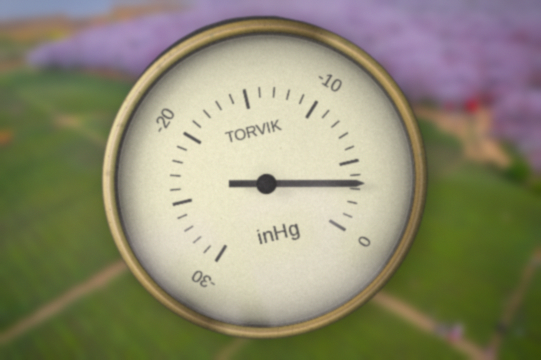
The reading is {"value": -3.5, "unit": "inHg"}
